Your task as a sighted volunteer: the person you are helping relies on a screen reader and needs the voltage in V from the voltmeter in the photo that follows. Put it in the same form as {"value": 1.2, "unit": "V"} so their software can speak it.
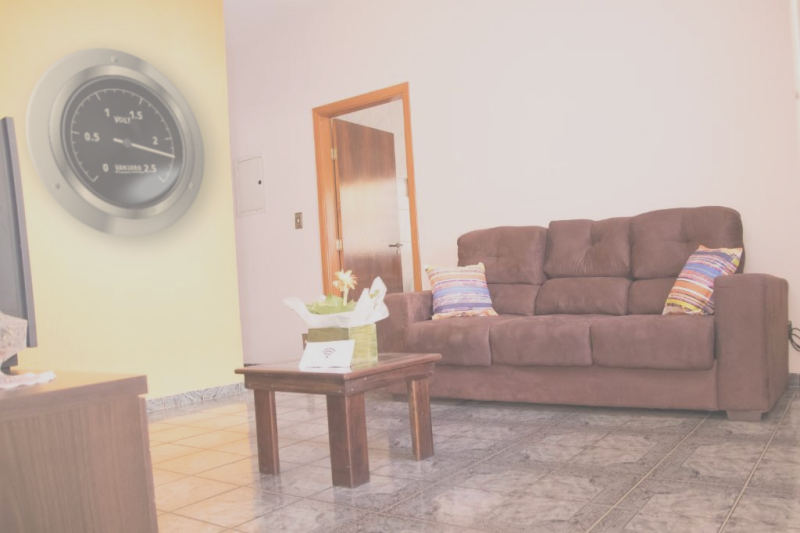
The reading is {"value": 2.2, "unit": "V"}
